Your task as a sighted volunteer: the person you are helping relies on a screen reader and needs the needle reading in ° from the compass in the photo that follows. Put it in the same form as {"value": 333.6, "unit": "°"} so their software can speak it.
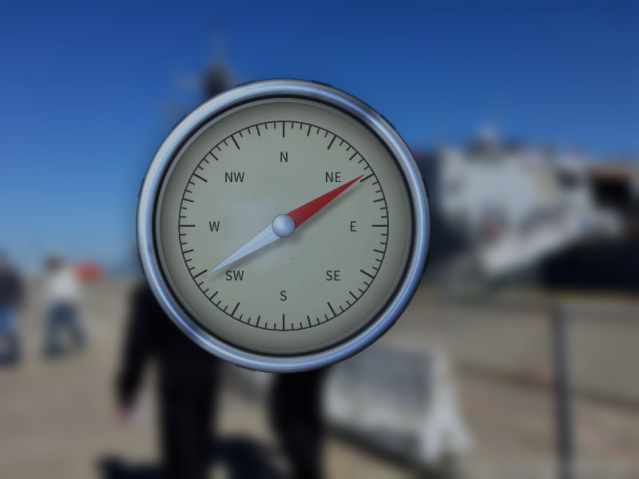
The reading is {"value": 57.5, "unit": "°"}
